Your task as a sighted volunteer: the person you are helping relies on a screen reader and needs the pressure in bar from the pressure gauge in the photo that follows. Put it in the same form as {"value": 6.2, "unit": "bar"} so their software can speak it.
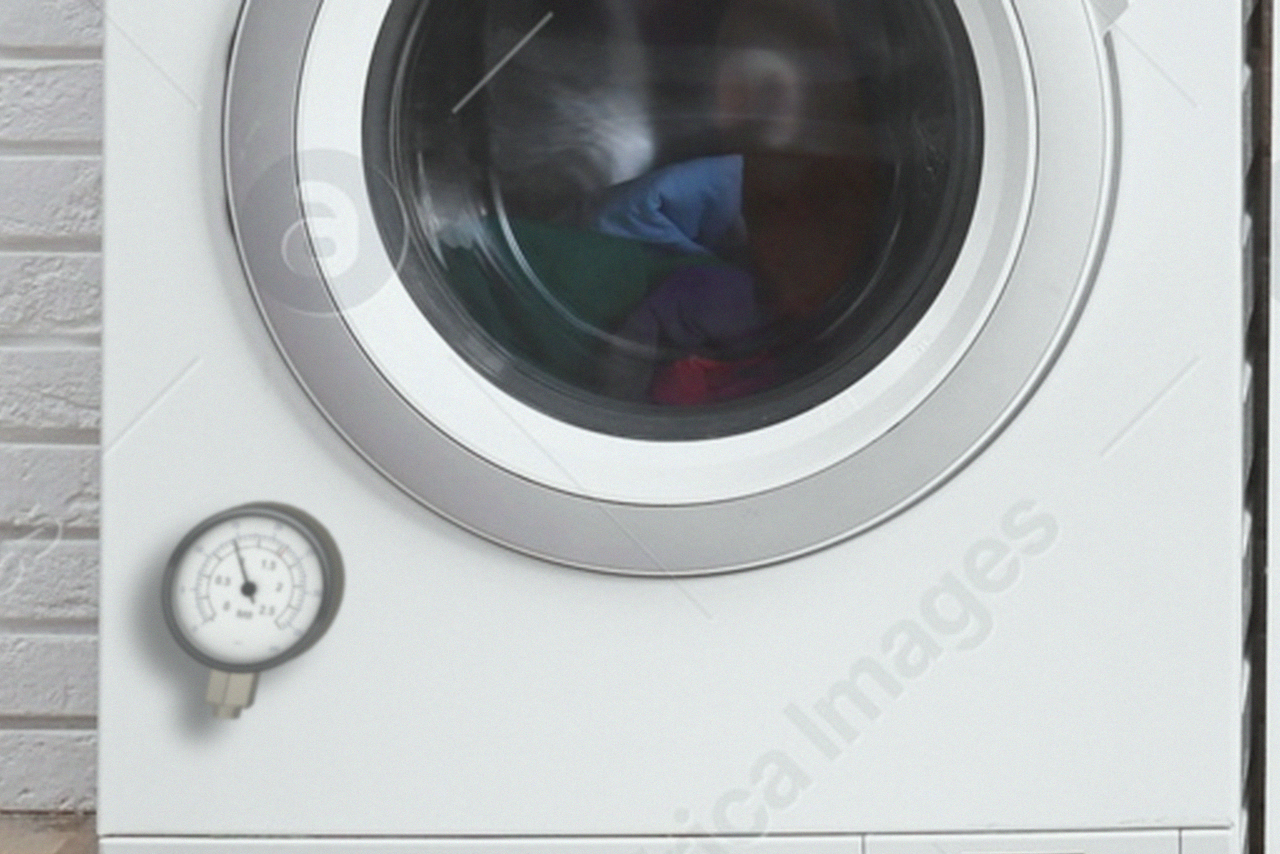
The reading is {"value": 1, "unit": "bar"}
